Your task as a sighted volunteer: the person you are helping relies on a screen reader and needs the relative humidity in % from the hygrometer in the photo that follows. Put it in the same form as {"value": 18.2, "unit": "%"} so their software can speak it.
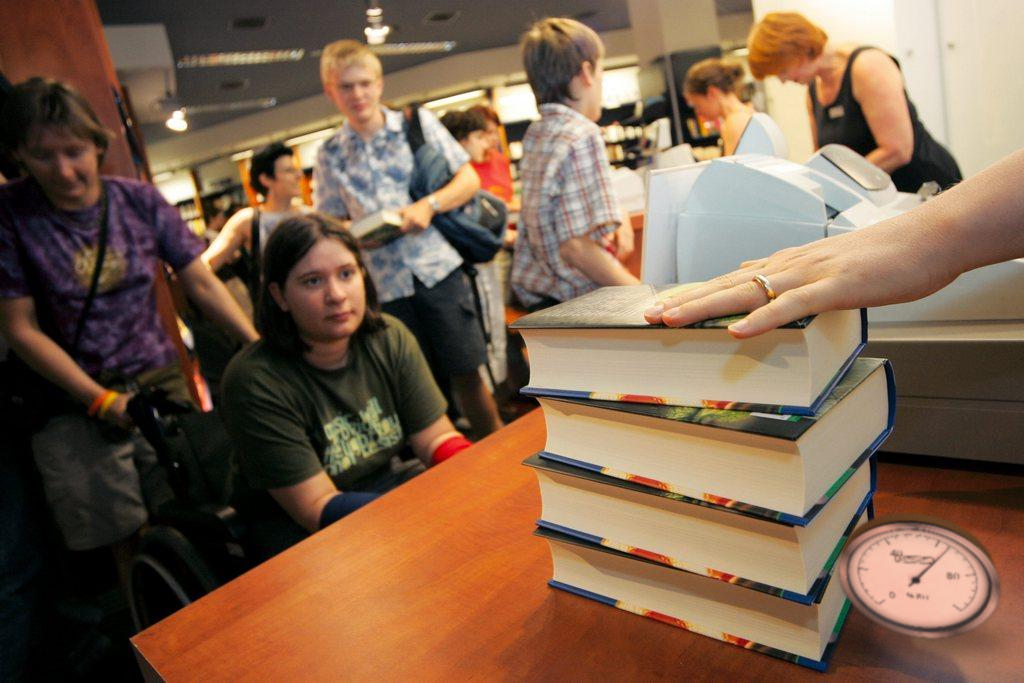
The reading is {"value": 64, "unit": "%"}
